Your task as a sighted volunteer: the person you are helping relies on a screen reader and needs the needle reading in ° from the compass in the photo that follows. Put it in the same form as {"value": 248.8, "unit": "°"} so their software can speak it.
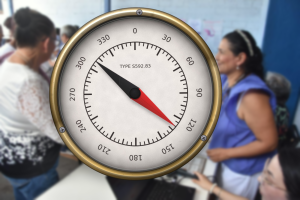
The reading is {"value": 130, "unit": "°"}
